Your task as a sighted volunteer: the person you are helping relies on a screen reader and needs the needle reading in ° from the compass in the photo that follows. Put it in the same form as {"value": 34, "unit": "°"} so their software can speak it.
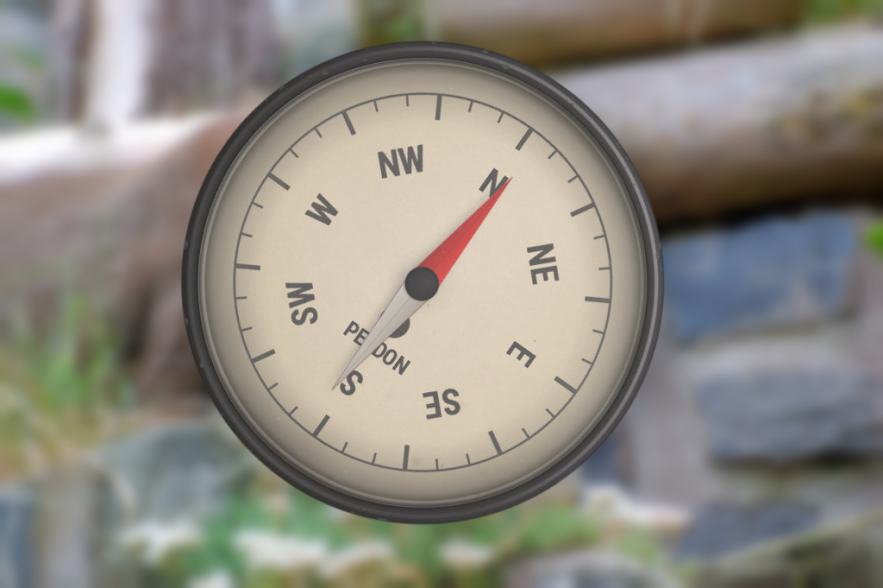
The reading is {"value": 5, "unit": "°"}
